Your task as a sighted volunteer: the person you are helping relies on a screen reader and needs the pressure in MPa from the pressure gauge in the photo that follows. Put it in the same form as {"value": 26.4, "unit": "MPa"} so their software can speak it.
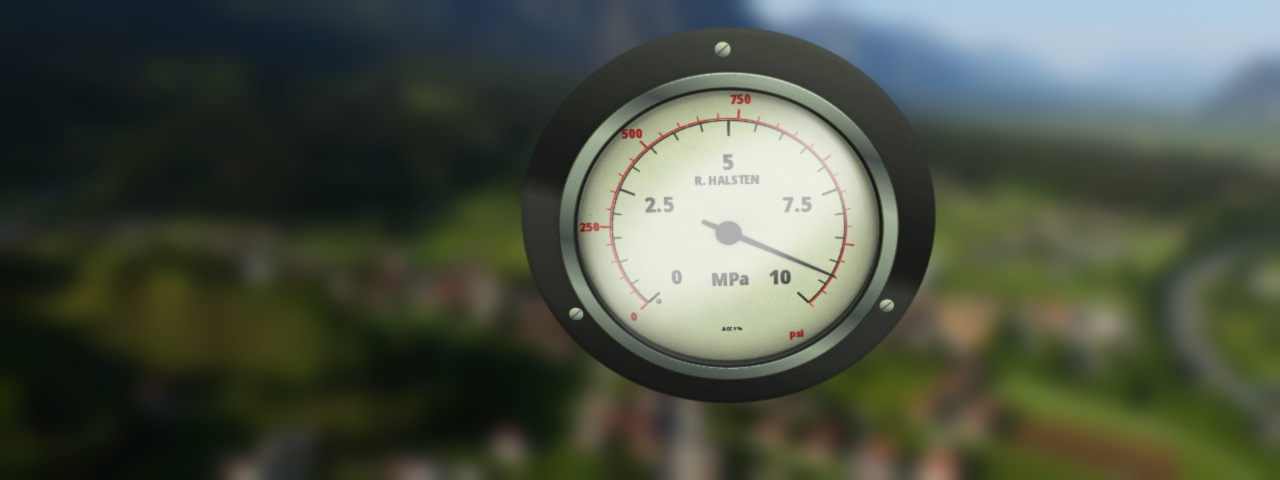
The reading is {"value": 9.25, "unit": "MPa"}
